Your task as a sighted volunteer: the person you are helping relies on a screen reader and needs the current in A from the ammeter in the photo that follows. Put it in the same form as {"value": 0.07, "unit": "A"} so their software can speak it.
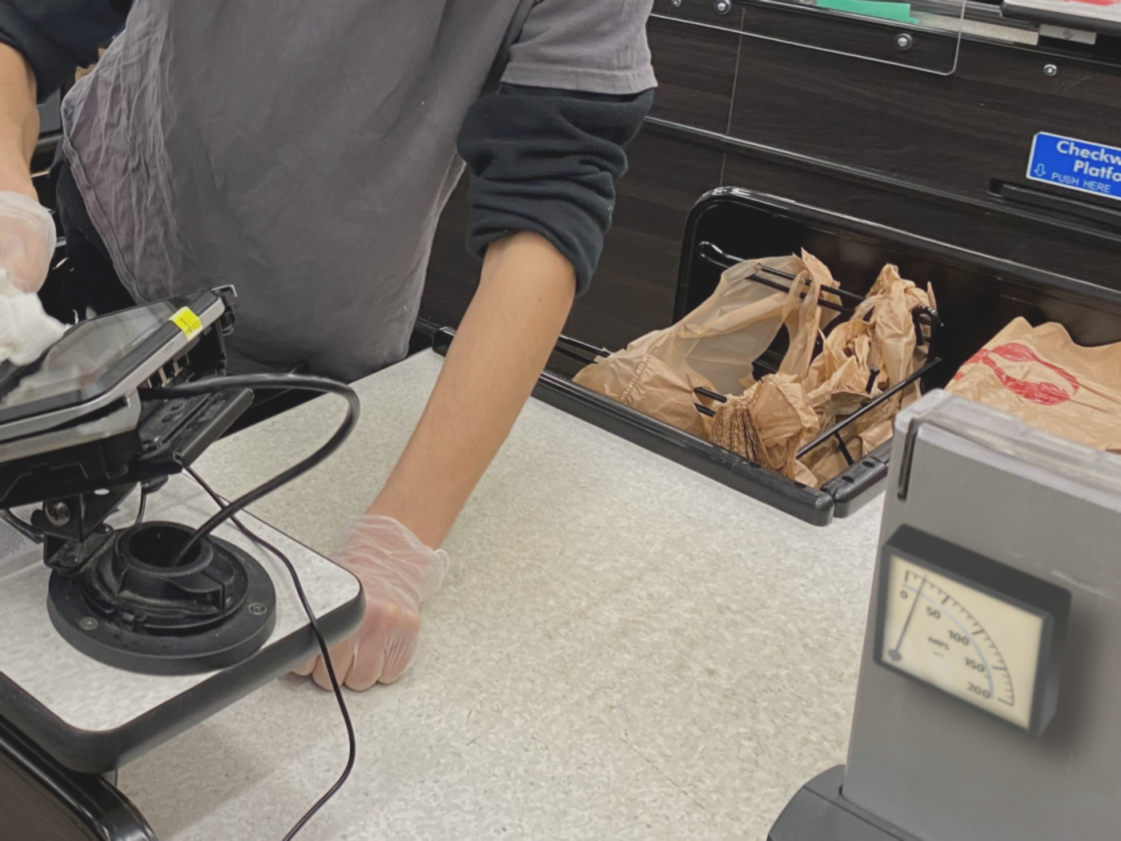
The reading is {"value": 20, "unit": "A"}
